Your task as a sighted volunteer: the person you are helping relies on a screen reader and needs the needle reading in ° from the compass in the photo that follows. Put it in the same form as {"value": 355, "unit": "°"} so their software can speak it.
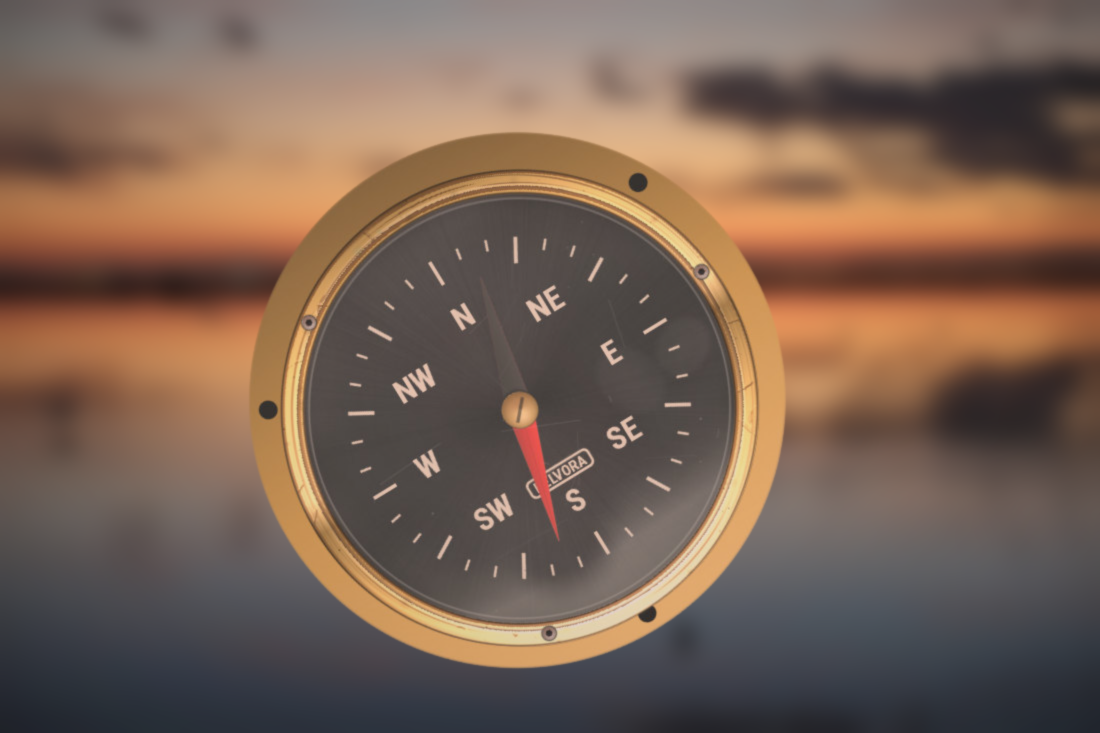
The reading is {"value": 195, "unit": "°"}
